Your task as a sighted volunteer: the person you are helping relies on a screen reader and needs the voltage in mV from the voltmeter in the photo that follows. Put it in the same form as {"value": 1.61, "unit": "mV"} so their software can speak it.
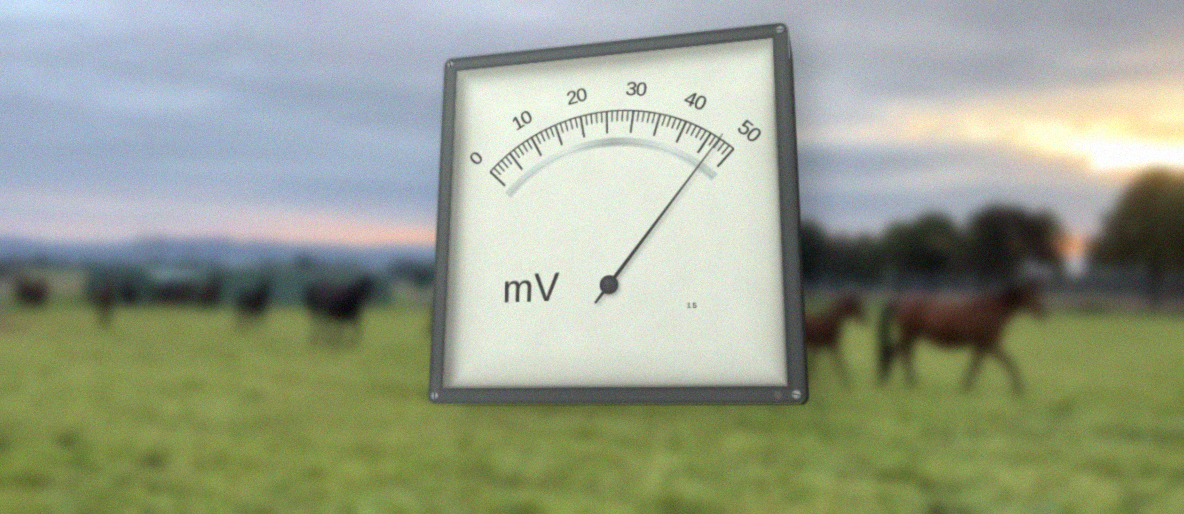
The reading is {"value": 47, "unit": "mV"}
